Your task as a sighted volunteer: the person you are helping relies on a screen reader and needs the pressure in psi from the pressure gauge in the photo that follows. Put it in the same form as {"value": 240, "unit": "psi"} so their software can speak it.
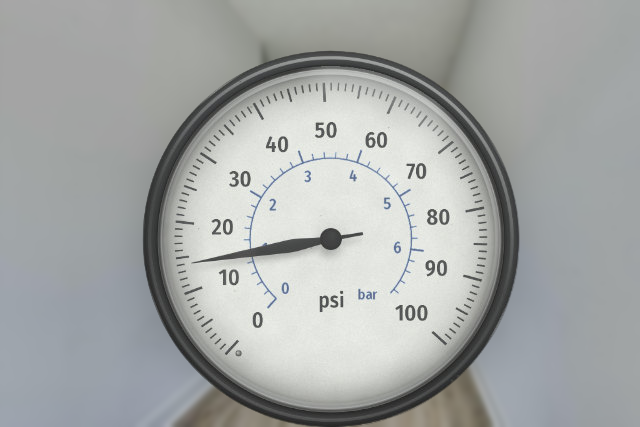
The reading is {"value": 14, "unit": "psi"}
